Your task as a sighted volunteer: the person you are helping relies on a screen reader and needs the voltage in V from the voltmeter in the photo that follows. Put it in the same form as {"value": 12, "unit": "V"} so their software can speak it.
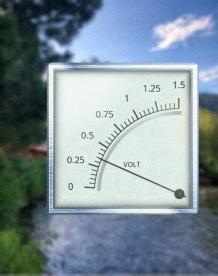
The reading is {"value": 0.35, "unit": "V"}
